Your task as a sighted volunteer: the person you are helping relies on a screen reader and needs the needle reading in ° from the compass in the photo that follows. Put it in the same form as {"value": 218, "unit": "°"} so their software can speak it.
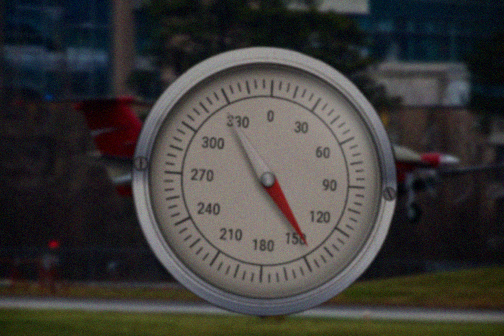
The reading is {"value": 145, "unit": "°"}
